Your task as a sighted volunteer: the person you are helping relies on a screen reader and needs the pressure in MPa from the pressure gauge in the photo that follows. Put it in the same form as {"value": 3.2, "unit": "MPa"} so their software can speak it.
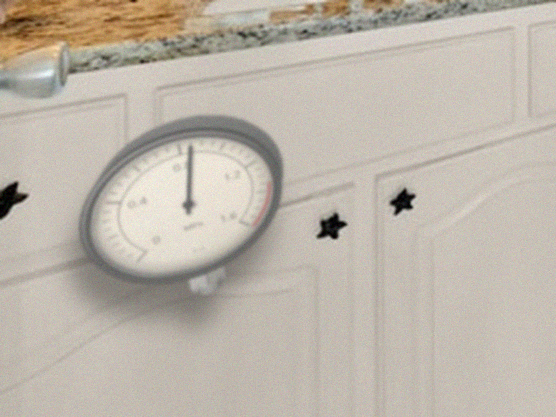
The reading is {"value": 0.85, "unit": "MPa"}
